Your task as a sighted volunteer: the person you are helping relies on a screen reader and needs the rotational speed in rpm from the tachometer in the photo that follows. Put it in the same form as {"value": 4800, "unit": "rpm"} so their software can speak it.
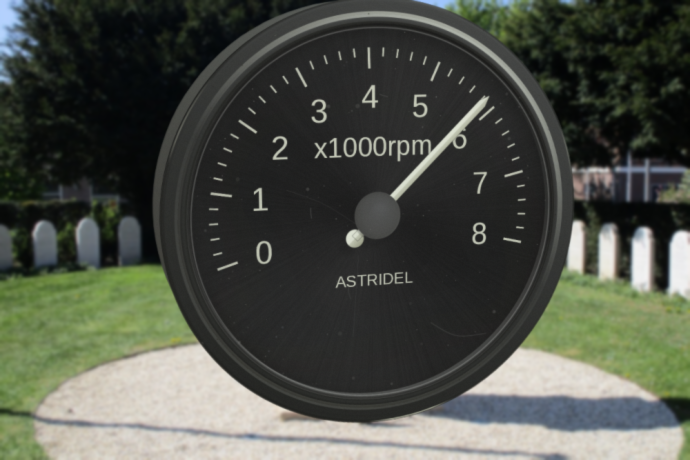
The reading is {"value": 5800, "unit": "rpm"}
